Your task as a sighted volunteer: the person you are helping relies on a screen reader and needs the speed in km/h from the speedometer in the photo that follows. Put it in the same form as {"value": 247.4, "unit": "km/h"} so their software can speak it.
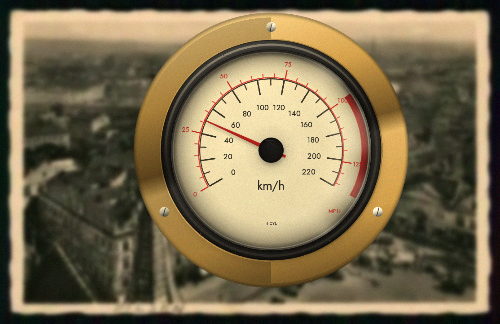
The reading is {"value": 50, "unit": "km/h"}
